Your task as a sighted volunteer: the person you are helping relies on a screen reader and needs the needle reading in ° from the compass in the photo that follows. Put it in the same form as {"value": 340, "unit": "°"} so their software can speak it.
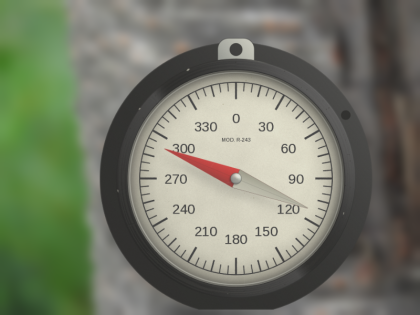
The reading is {"value": 292.5, "unit": "°"}
